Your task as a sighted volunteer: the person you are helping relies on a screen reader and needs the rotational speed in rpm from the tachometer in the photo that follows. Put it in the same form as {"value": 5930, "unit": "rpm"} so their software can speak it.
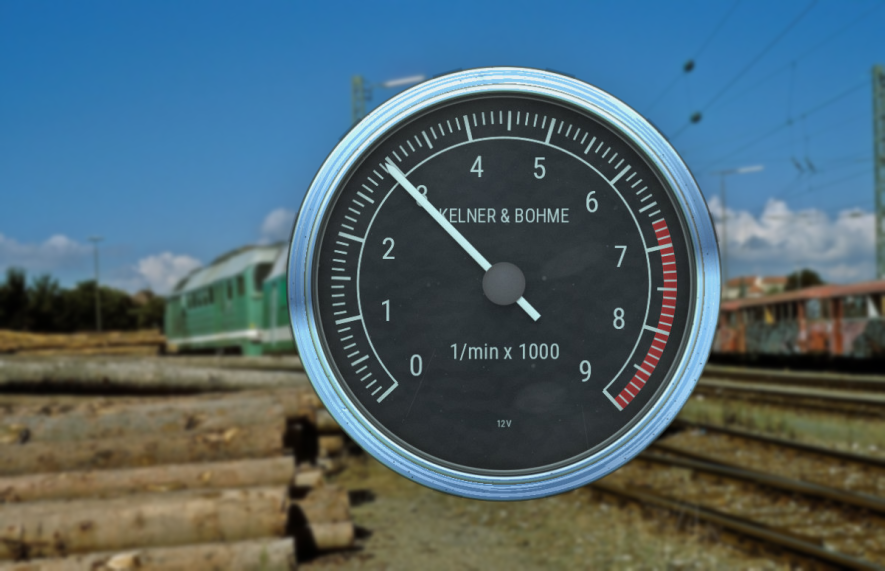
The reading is {"value": 2950, "unit": "rpm"}
